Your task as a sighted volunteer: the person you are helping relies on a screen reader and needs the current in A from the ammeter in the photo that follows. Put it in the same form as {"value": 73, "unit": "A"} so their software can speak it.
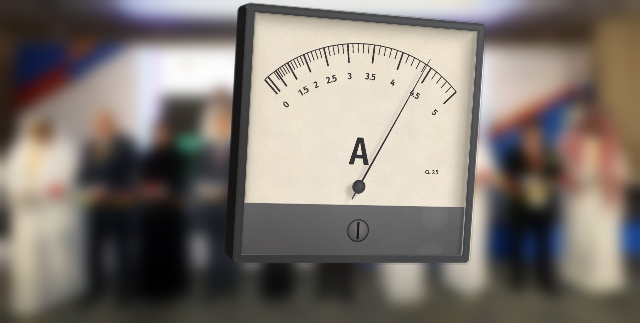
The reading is {"value": 4.4, "unit": "A"}
